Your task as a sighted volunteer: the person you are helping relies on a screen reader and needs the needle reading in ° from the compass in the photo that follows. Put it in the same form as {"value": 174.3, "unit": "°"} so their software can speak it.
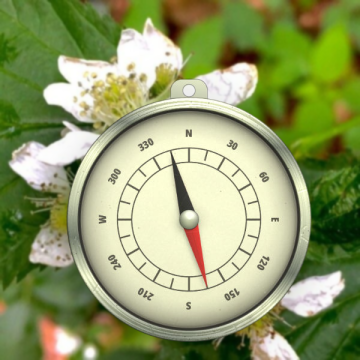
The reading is {"value": 165, "unit": "°"}
